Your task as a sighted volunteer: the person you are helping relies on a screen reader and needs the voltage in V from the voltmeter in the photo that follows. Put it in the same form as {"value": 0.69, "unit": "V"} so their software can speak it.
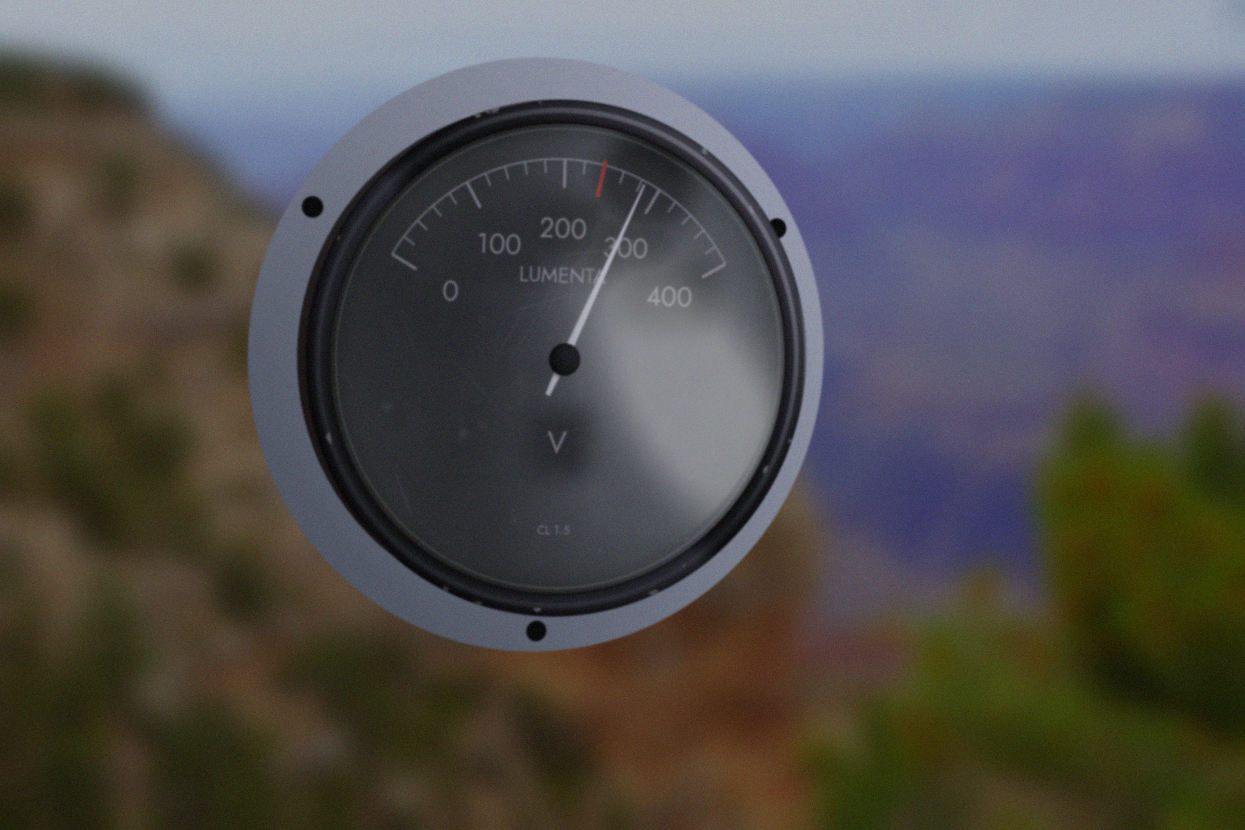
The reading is {"value": 280, "unit": "V"}
